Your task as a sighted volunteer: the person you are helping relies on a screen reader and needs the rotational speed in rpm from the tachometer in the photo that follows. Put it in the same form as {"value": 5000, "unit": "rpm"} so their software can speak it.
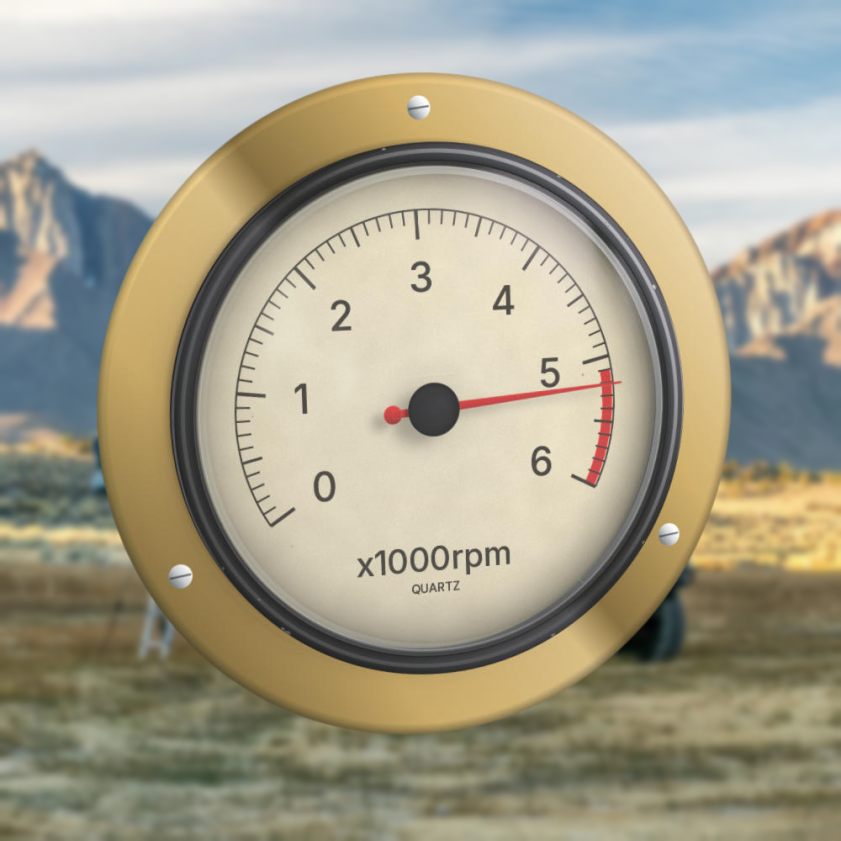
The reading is {"value": 5200, "unit": "rpm"}
